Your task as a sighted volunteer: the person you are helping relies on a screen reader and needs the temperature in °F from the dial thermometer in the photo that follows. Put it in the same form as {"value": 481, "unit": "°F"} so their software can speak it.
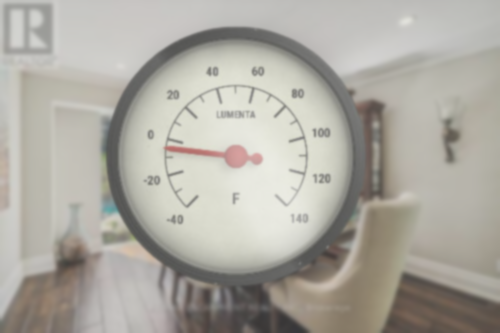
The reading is {"value": -5, "unit": "°F"}
